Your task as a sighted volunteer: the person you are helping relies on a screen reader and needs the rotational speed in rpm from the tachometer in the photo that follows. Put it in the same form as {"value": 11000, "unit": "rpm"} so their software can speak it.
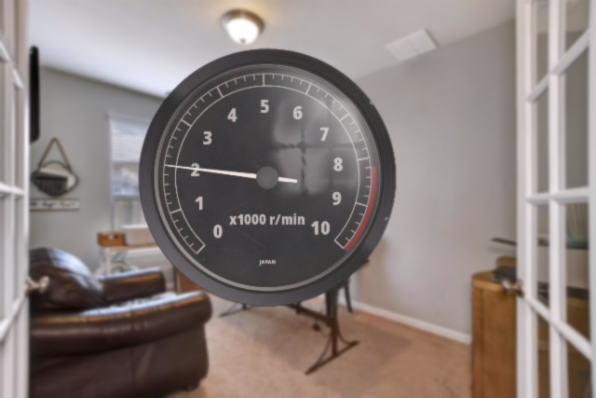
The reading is {"value": 2000, "unit": "rpm"}
